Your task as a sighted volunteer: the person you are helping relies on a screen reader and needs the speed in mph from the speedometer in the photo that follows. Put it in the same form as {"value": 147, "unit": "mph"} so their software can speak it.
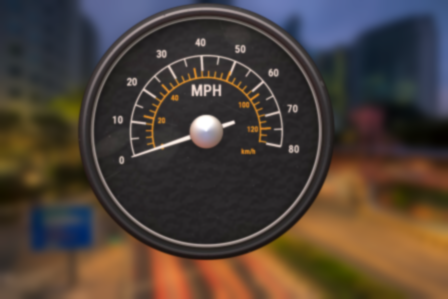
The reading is {"value": 0, "unit": "mph"}
